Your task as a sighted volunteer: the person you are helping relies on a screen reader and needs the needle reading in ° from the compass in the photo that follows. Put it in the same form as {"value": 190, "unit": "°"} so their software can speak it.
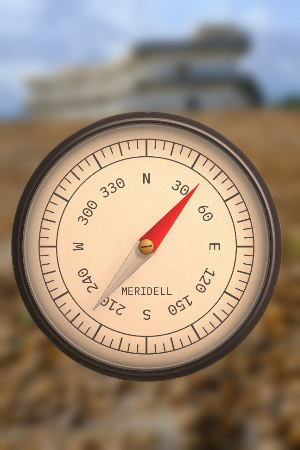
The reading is {"value": 40, "unit": "°"}
